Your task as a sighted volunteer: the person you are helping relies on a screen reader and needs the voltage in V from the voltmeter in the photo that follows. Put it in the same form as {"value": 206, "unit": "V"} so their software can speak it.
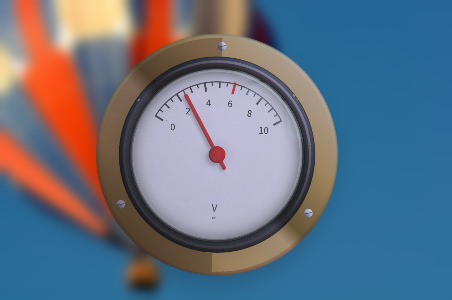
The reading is {"value": 2.5, "unit": "V"}
